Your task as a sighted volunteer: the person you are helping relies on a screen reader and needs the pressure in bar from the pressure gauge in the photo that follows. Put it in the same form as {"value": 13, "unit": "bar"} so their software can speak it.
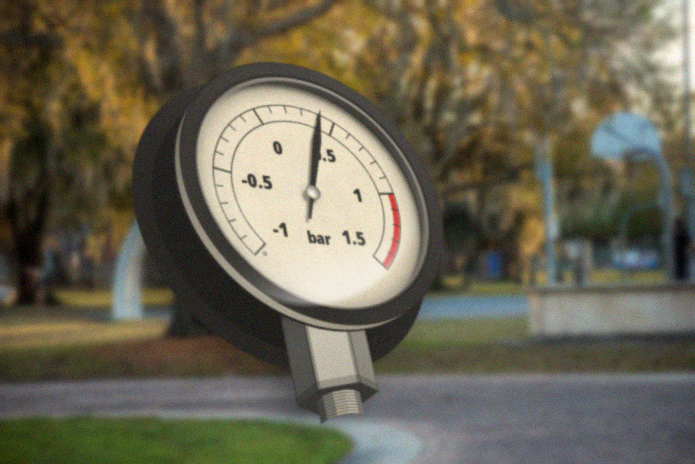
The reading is {"value": 0.4, "unit": "bar"}
